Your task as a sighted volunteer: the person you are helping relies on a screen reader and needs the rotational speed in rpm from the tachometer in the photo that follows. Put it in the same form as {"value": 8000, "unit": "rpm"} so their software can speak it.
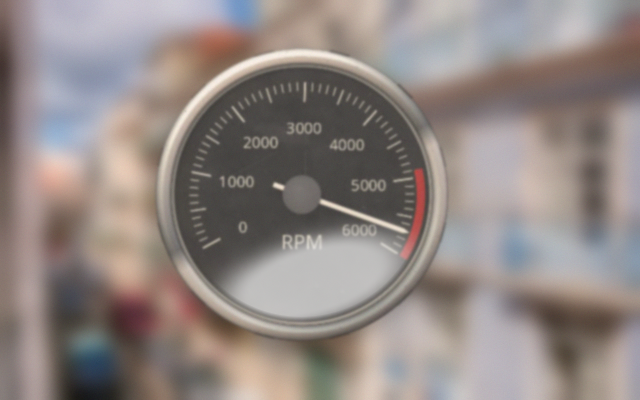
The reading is {"value": 5700, "unit": "rpm"}
